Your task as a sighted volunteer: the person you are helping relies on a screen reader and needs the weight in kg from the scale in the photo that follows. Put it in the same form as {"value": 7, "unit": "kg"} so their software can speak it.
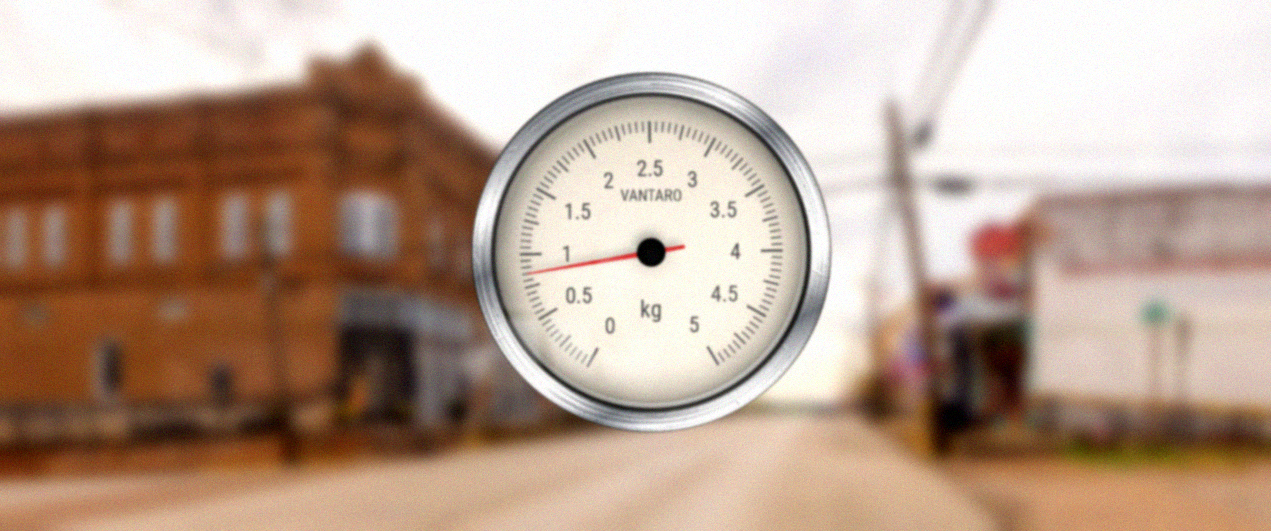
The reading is {"value": 0.85, "unit": "kg"}
